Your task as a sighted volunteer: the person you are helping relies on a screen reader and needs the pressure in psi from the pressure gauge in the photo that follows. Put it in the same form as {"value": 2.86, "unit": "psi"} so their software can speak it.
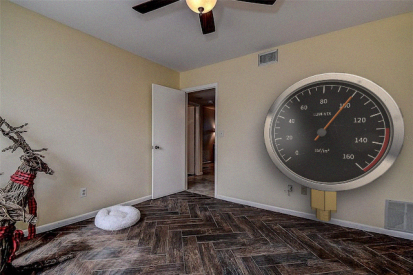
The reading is {"value": 100, "unit": "psi"}
